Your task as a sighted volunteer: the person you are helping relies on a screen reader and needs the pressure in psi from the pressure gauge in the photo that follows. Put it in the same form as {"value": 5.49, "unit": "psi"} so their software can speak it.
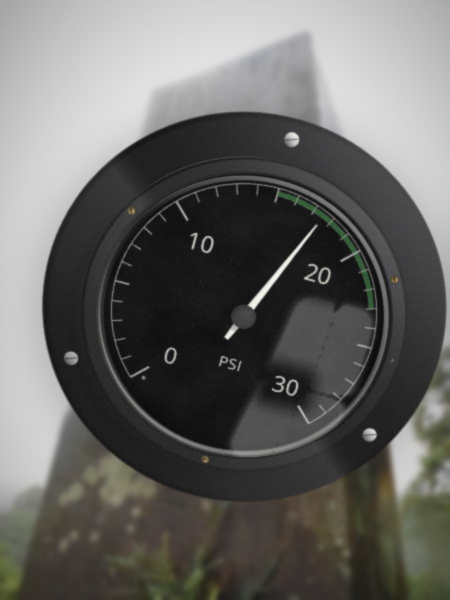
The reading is {"value": 17.5, "unit": "psi"}
